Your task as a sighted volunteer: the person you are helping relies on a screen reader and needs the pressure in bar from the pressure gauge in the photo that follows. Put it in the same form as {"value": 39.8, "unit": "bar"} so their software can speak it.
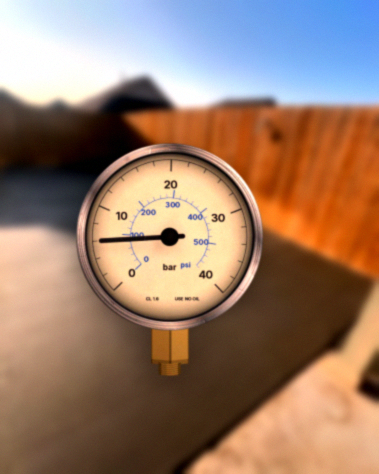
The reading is {"value": 6, "unit": "bar"}
